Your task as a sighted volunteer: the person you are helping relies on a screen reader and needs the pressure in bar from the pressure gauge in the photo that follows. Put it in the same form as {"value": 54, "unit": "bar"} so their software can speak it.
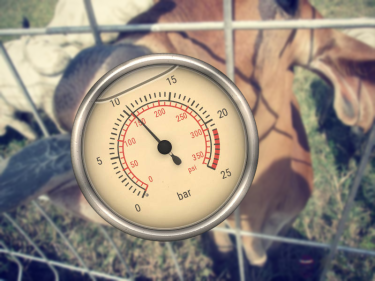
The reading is {"value": 10.5, "unit": "bar"}
